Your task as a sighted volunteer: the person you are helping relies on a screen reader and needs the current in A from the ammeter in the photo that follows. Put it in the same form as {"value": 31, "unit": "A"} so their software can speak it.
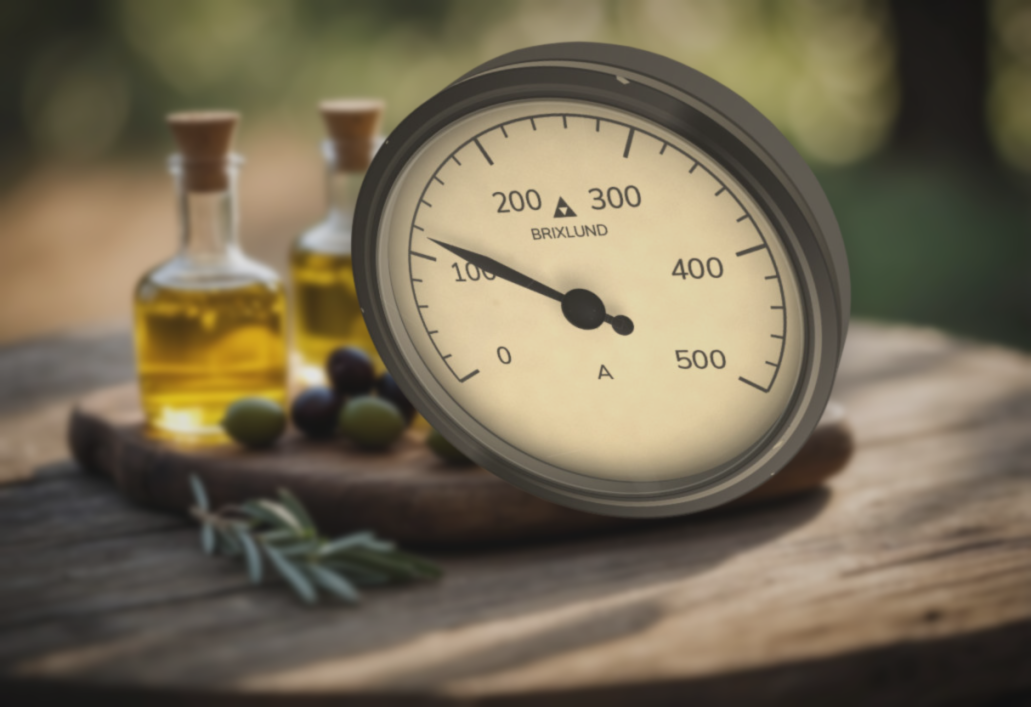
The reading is {"value": 120, "unit": "A"}
